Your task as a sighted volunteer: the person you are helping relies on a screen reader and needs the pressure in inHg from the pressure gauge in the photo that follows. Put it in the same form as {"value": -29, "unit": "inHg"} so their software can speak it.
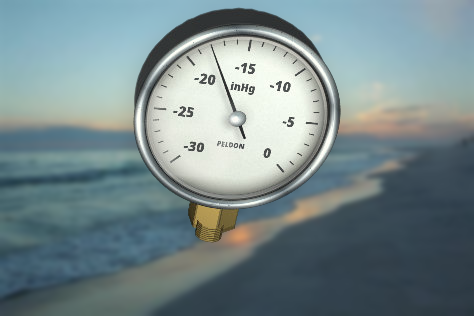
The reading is {"value": -18, "unit": "inHg"}
